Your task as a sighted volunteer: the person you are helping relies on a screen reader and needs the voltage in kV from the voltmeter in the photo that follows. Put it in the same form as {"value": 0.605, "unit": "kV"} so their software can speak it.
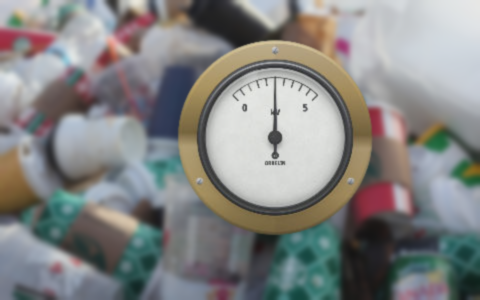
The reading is {"value": 2.5, "unit": "kV"}
